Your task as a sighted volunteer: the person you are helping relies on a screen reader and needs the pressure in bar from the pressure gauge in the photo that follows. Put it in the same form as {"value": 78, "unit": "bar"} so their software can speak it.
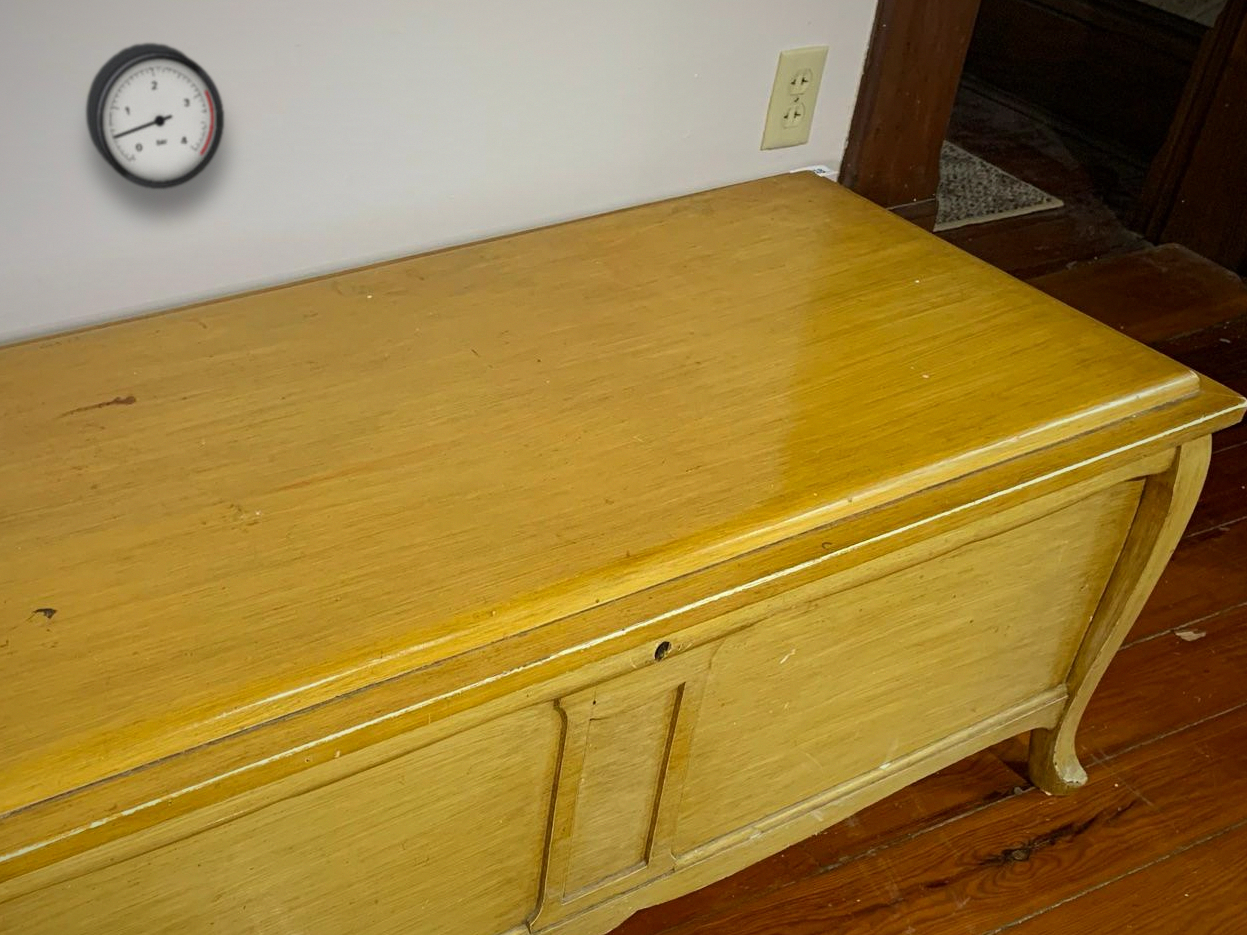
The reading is {"value": 0.5, "unit": "bar"}
